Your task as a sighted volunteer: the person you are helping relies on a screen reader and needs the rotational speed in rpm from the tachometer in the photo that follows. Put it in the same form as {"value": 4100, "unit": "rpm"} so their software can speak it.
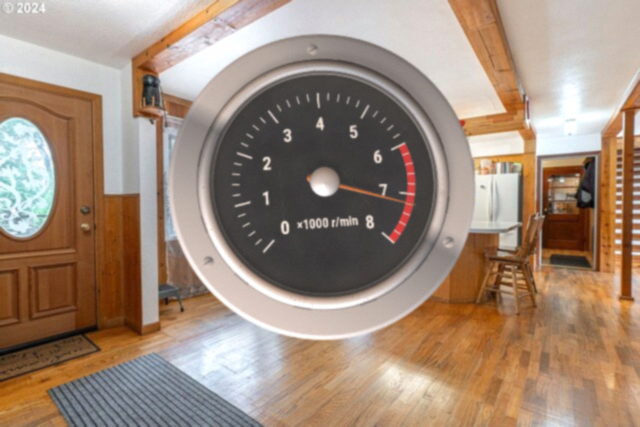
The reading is {"value": 7200, "unit": "rpm"}
